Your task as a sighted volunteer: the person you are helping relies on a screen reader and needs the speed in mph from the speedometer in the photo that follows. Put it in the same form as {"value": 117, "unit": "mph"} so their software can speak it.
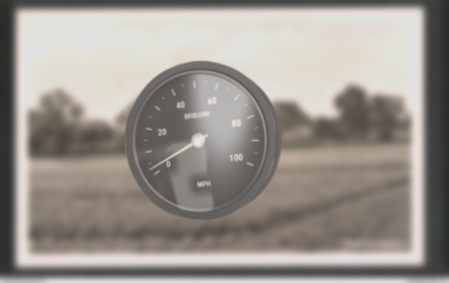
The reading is {"value": 2.5, "unit": "mph"}
